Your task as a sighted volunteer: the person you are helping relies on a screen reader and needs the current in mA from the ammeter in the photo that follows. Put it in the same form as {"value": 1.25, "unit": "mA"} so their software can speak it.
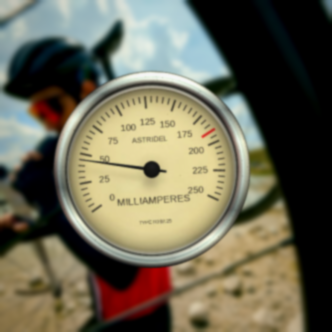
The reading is {"value": 45, "unit": "mA"}
